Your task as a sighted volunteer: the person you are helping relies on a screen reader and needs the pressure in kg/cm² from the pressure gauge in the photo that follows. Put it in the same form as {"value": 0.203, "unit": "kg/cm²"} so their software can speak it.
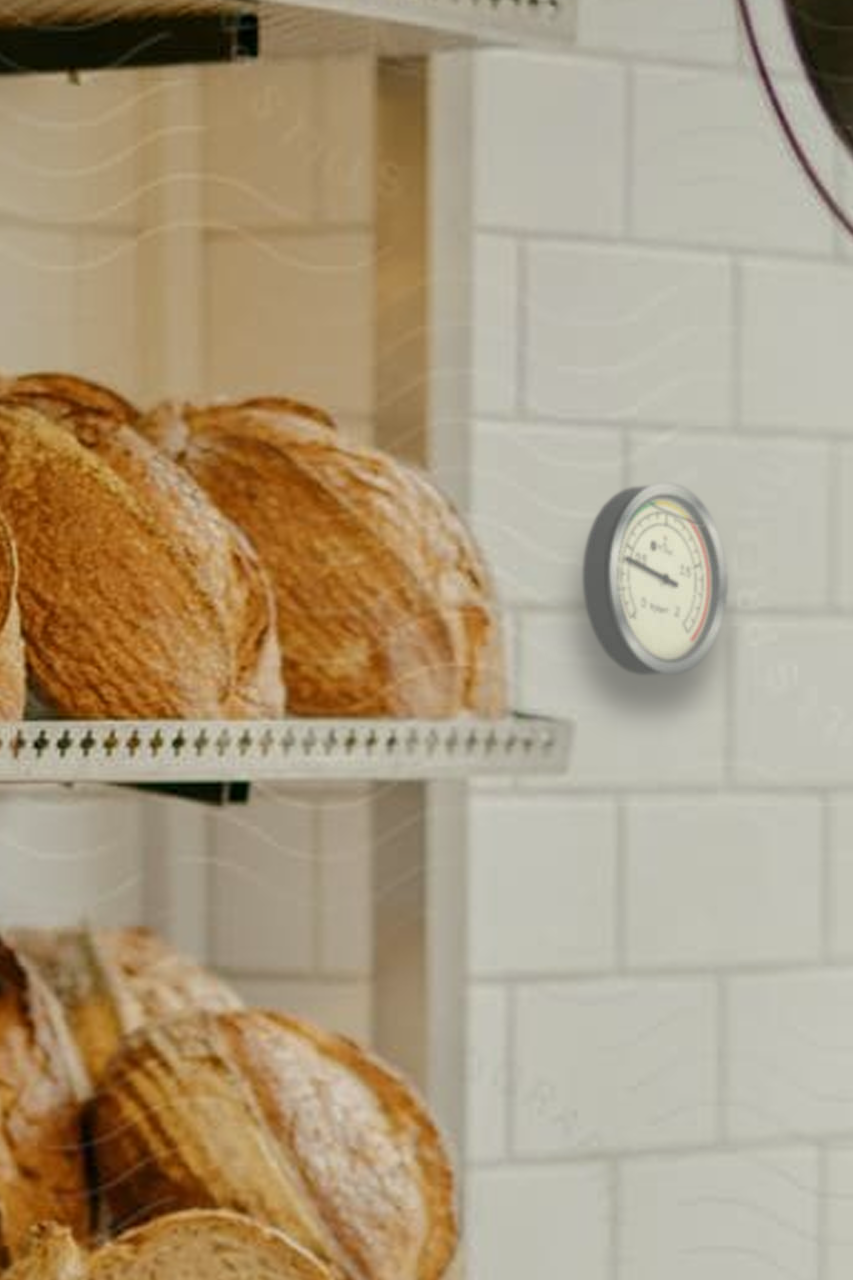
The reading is {"value": 0.4, "unit": "kg/cm²"}
